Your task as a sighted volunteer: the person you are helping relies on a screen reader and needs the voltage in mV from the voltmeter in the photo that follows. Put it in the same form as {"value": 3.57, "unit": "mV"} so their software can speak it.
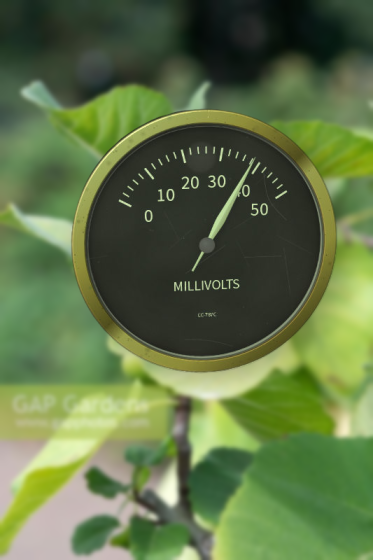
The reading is {"value": 38, "unit": "mV"}
